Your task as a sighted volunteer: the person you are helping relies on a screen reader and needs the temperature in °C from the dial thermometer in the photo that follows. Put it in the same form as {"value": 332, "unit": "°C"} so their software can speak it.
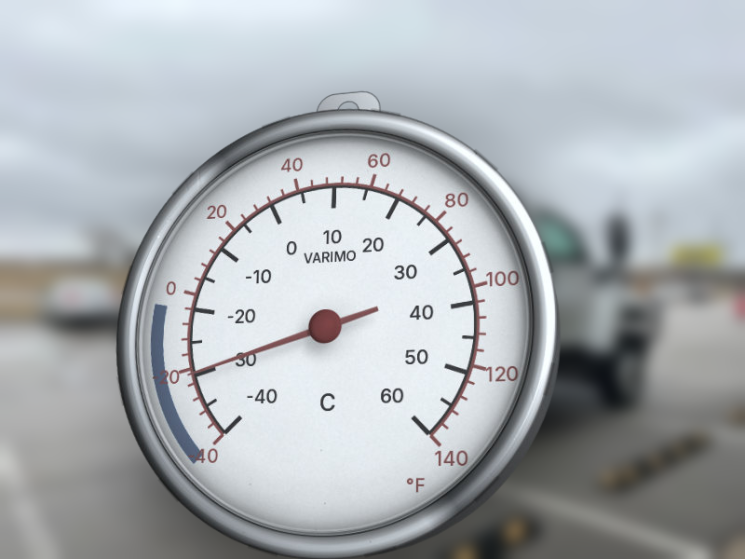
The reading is {"value": -30, "unit": "°C"}
